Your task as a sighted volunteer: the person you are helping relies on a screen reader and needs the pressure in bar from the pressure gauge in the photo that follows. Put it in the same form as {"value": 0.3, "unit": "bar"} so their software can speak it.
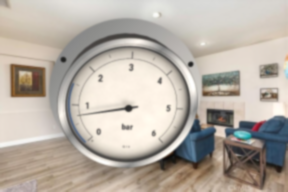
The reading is {"value": 0.75, "unit": "bar"}
